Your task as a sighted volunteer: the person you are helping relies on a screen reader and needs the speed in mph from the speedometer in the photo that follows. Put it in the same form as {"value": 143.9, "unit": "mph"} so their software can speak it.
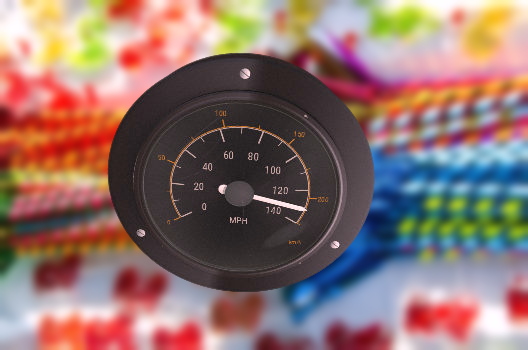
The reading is {"value": 130, "unit": "mph"}
